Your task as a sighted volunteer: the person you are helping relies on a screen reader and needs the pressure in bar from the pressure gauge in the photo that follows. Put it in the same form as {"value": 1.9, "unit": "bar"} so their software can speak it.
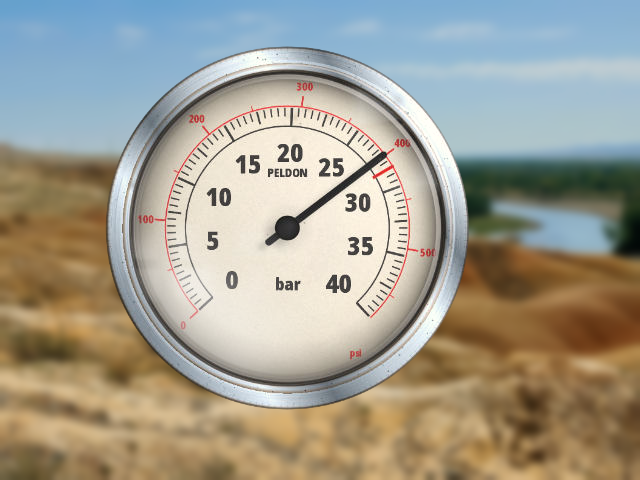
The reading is {"value": 27.5, "unit": "bar"}
